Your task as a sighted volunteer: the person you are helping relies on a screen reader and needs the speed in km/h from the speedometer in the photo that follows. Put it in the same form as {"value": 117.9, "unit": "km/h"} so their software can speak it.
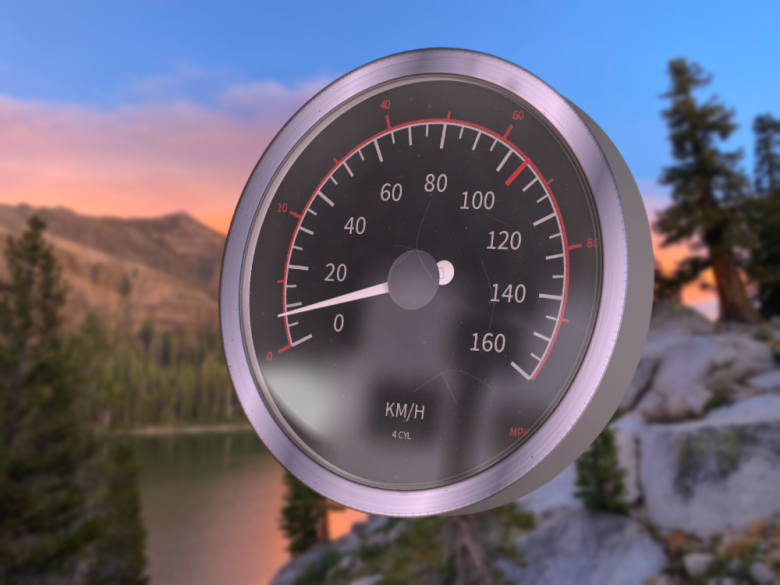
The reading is {"value": 7.5, "unit": "km/h"}
